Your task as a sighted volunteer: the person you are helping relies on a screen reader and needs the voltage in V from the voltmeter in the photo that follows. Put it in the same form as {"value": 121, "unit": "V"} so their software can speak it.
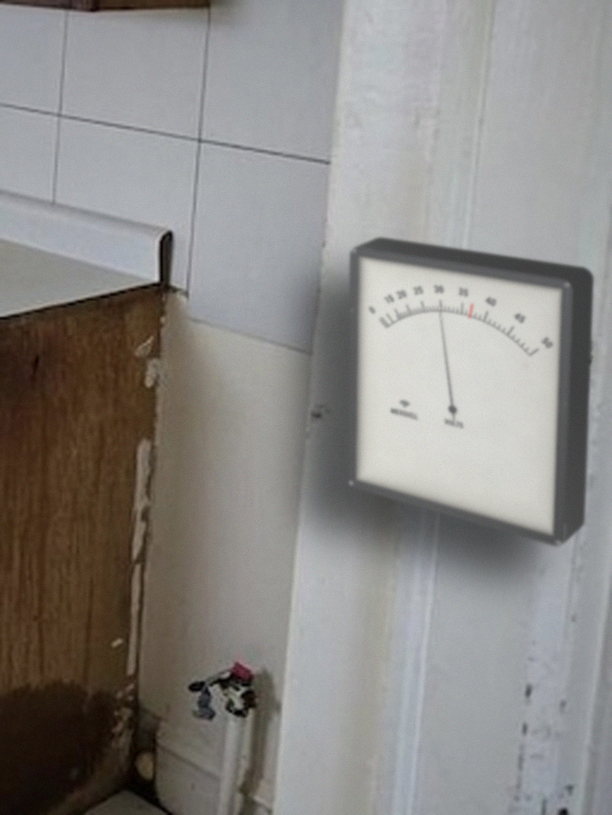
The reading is {"value": 30, "unit": "V"}
